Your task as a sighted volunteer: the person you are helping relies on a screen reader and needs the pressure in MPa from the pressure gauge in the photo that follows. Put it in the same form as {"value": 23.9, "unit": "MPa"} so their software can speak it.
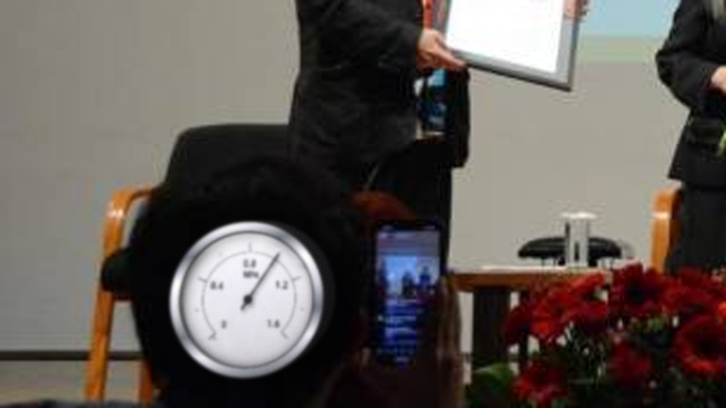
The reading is {"value": 1, "unit": "MPa"}
